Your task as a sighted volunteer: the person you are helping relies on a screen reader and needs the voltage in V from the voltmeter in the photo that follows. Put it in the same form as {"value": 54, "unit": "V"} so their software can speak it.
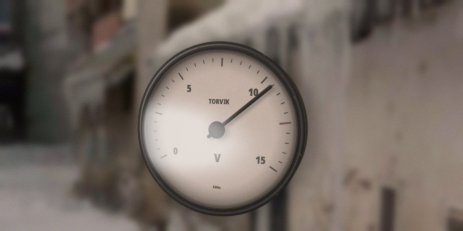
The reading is {"value": 10.5, "unit": "V"}
